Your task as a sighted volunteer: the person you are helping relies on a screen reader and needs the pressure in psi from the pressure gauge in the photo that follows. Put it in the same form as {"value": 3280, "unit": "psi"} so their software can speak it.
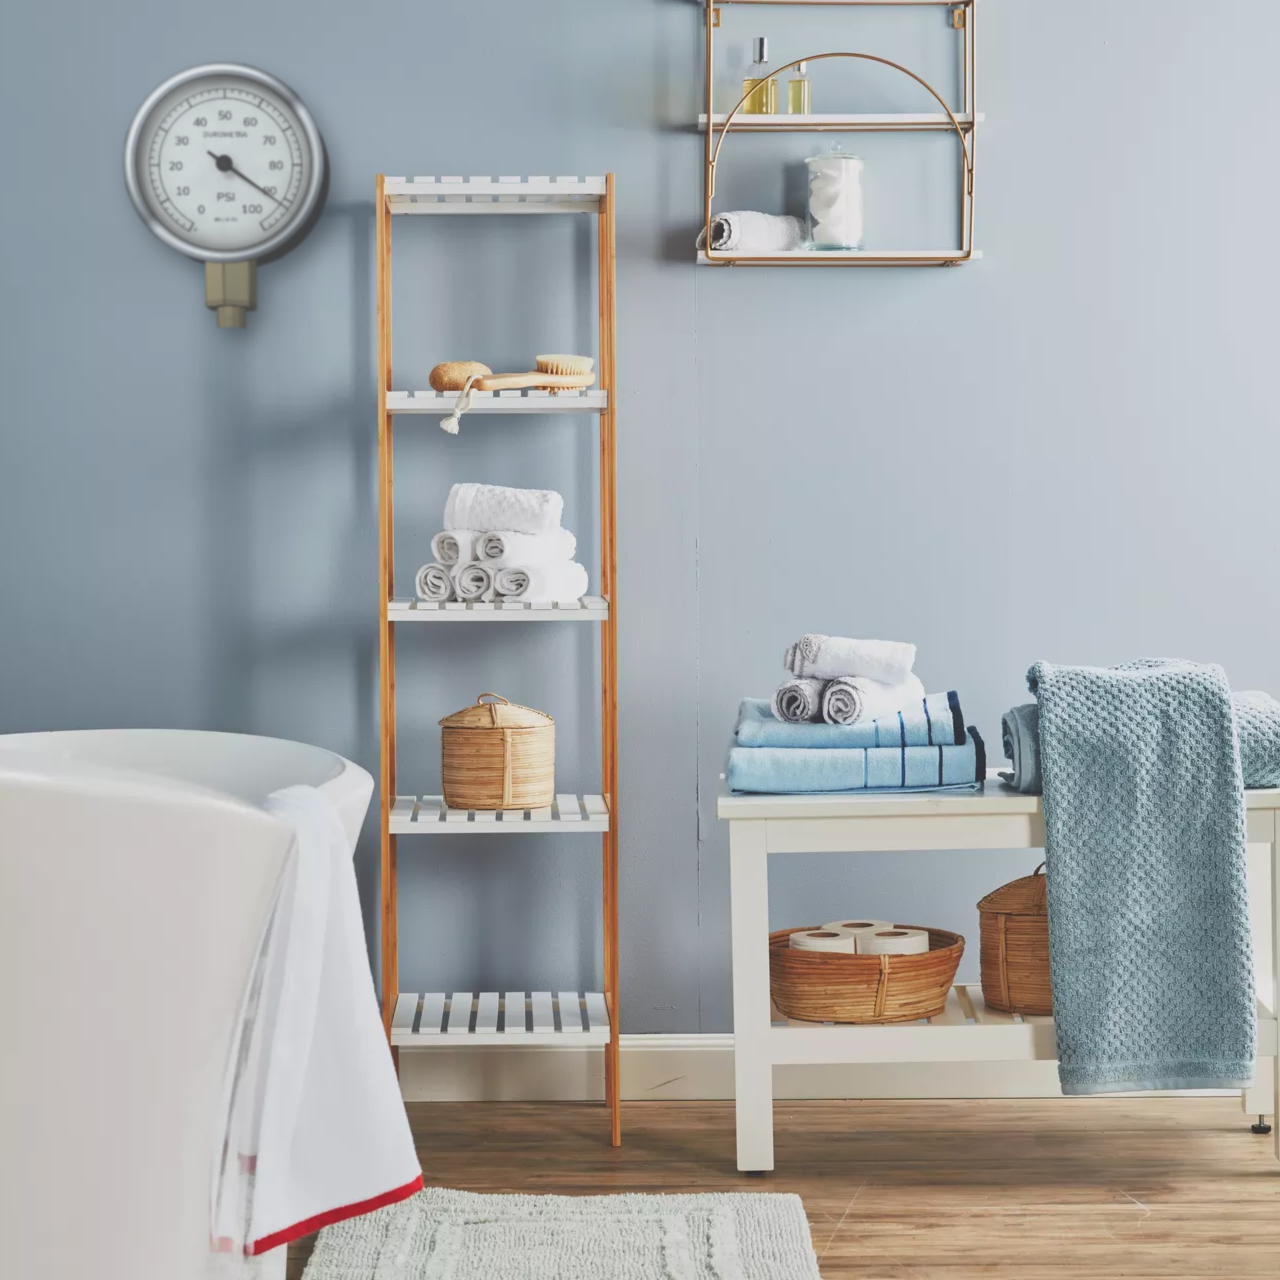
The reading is {"value": 92, "unit": "psi"}
